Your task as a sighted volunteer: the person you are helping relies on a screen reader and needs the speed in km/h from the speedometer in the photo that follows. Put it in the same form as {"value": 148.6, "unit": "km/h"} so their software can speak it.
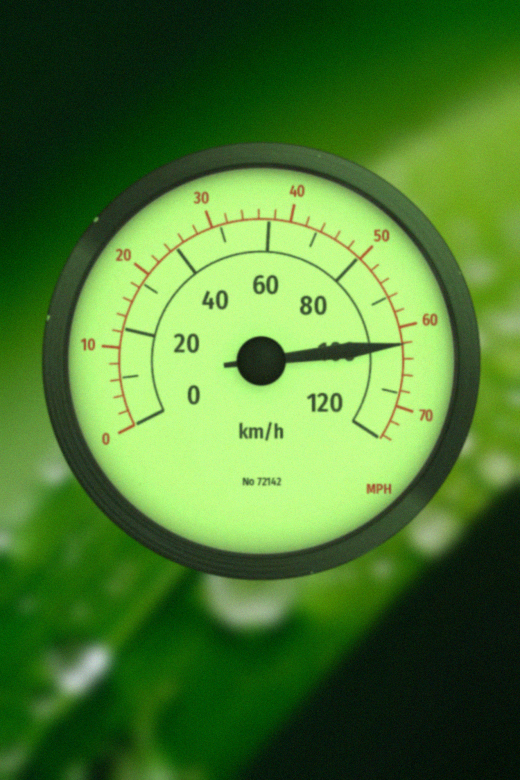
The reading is {"value": 100, "unit": "km/h"}
